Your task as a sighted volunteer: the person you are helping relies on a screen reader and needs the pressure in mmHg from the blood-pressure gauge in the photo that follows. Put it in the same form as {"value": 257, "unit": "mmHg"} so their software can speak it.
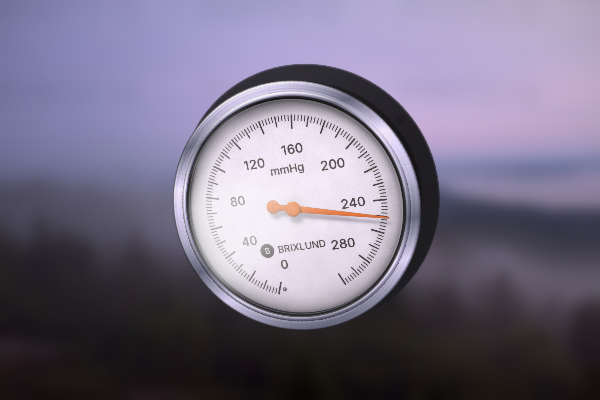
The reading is {"value": 250, "unit": "mmHg"}
